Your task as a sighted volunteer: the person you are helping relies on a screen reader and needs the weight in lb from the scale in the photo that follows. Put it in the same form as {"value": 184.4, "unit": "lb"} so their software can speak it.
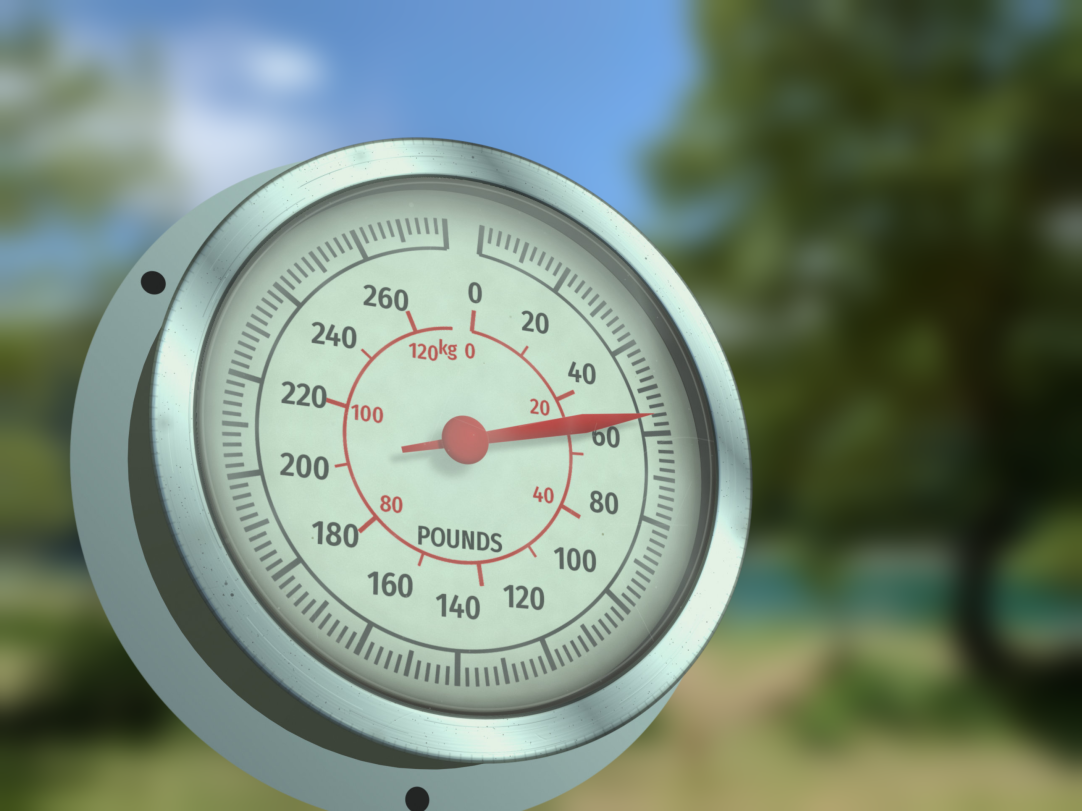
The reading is {"value": 56, "unit": "lb"}
